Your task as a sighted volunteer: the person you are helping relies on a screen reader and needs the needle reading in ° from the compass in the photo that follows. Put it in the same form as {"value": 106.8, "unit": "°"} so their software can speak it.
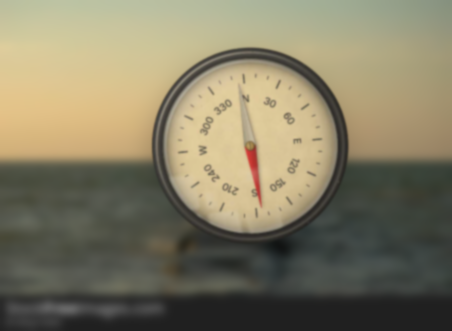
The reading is {"value": 175, "unit": "°"}
